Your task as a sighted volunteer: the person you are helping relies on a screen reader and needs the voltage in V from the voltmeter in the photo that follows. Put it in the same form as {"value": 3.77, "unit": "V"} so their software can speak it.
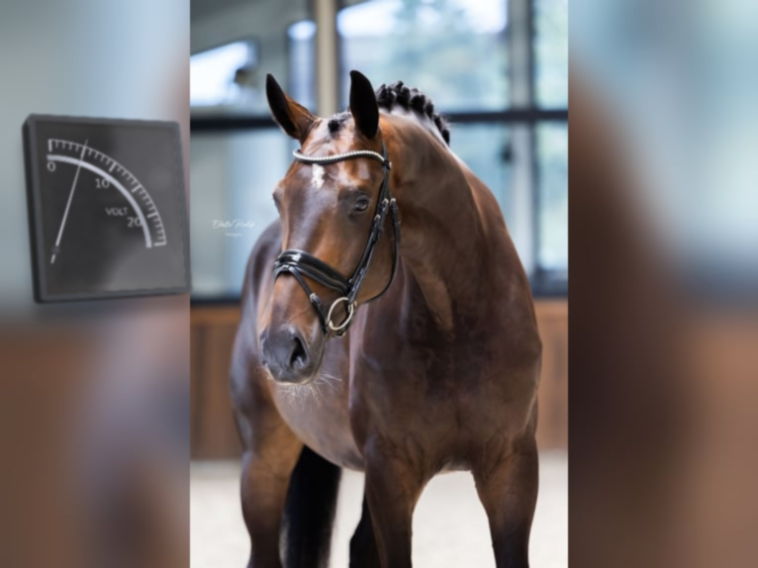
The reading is {"value": 5, "unit": "V"}
